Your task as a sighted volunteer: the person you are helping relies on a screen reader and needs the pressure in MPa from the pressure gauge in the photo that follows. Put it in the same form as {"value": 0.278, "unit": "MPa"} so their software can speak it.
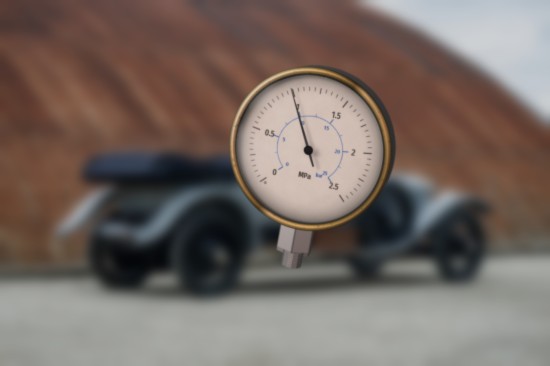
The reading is {"value": 1, "unit": "MPa"}
